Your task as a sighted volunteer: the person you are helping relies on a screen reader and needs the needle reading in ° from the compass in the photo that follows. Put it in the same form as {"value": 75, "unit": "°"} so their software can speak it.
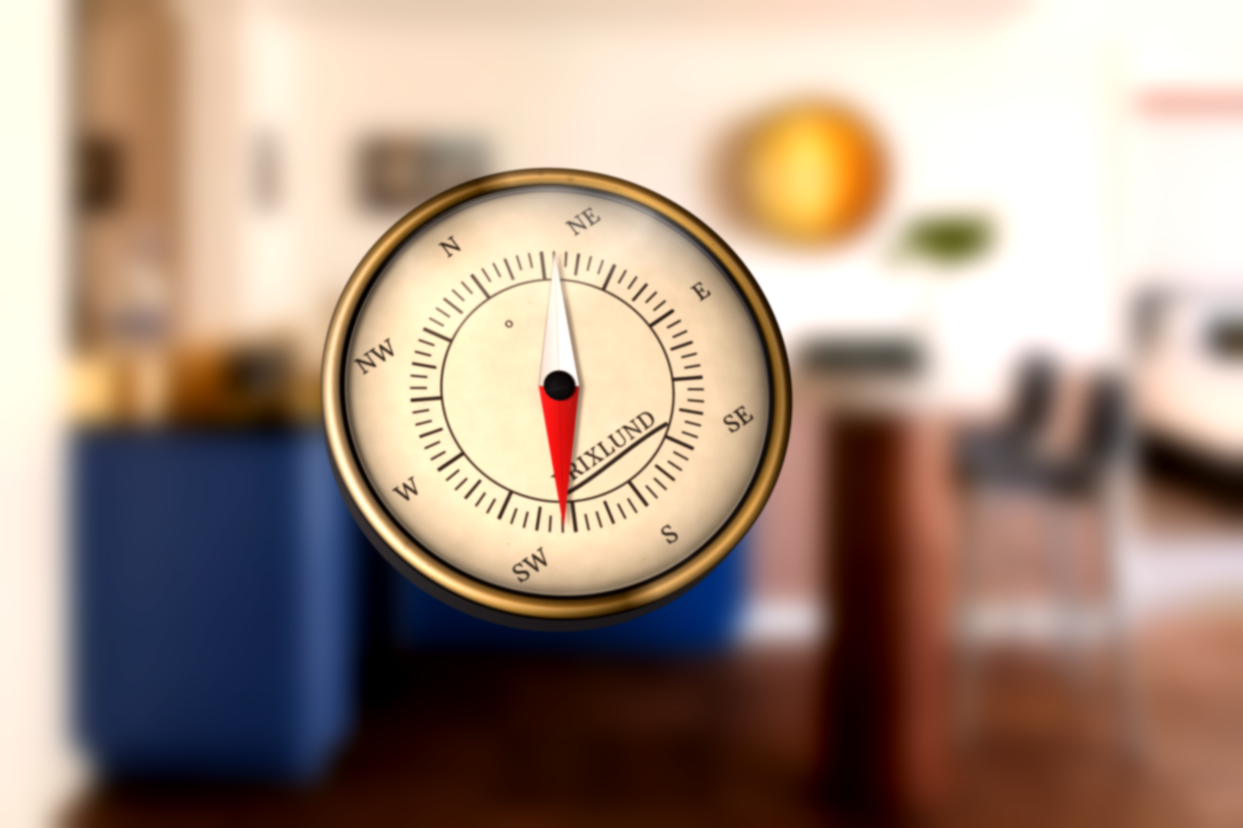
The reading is {"value": 215, "unit": "°"}
